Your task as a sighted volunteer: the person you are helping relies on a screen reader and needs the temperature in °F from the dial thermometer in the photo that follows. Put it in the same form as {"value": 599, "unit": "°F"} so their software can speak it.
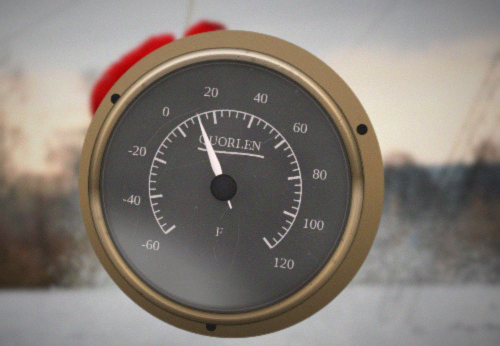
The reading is {"value": 12, "unit": "°F"}
